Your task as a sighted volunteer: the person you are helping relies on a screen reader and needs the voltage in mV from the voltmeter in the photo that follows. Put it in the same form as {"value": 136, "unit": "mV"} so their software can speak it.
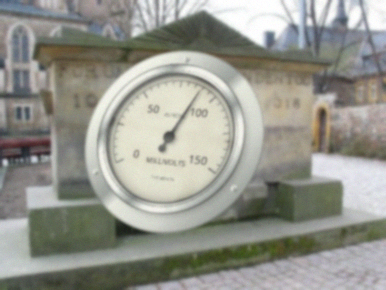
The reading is {"value": 90, "unit": "mV"}
